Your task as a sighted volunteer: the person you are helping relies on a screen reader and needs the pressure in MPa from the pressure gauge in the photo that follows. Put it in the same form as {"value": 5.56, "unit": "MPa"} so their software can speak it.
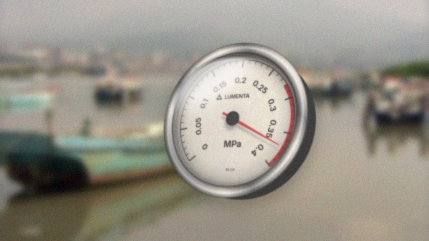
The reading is {"value": 0.37, "unit": "MPa"}
